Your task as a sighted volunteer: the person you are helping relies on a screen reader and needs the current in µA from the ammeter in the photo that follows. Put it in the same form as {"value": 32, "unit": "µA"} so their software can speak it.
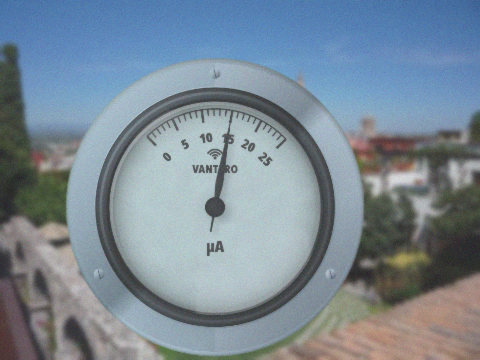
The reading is {"value": 15, "unit": "µA"}
